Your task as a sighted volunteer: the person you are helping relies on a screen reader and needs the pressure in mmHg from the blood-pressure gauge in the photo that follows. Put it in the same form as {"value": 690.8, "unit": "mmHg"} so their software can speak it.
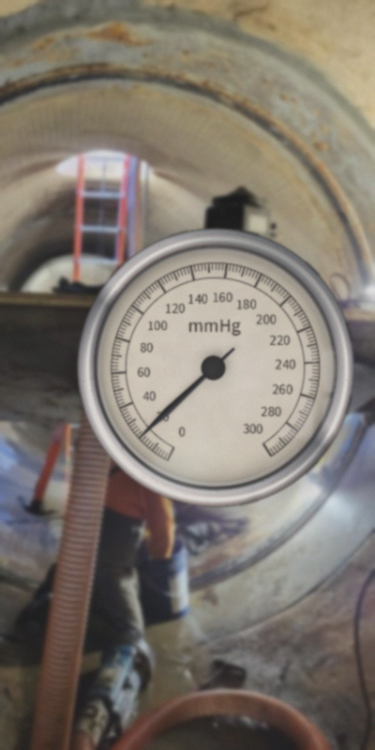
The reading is {"value": 20, "unit": "mmHg"}
